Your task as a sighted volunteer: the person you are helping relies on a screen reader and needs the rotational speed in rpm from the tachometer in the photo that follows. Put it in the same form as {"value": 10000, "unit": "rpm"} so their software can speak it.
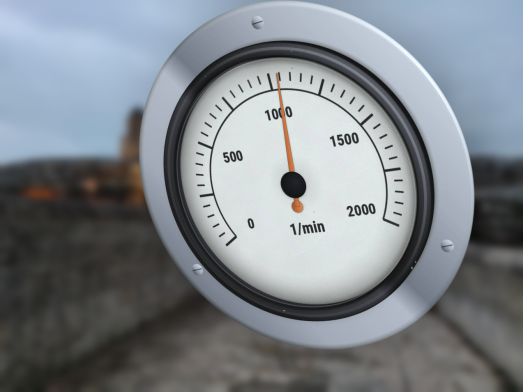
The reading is {"value": 1050, "unit": "rpm"}
